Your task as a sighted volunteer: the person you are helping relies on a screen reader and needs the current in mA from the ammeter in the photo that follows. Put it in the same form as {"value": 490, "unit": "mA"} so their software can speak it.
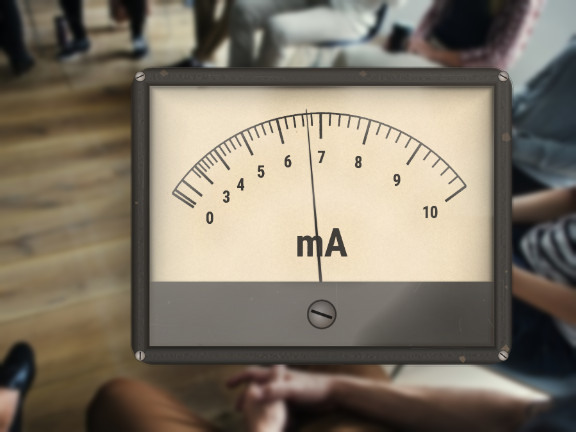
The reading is {"value": 6.7, "unit": "mA"}
